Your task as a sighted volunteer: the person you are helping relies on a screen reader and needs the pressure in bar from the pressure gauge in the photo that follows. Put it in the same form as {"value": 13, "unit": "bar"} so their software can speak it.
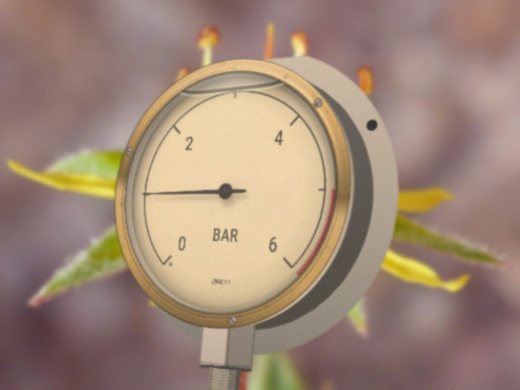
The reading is {"value": 1, "unit": "bar"}
